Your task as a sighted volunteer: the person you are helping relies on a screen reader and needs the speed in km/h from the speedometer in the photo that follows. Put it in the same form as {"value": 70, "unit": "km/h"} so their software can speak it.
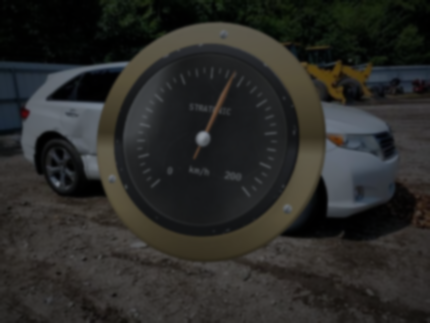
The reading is {"value": 115, "unit": "km/h"}
